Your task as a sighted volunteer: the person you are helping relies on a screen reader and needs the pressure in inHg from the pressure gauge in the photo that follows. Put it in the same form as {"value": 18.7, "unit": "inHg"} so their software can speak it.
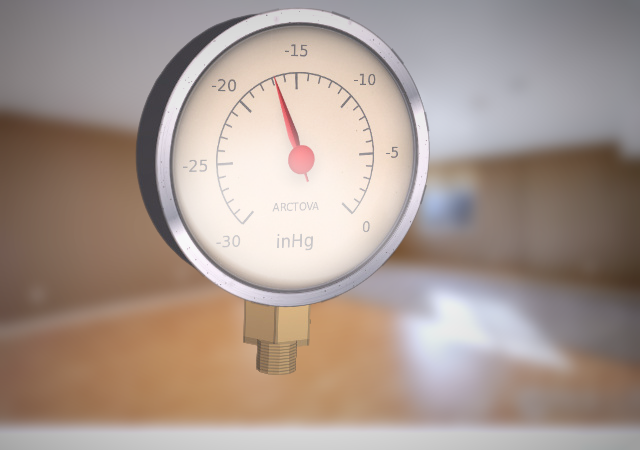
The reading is {"value": -17, "unit": "inHg"}
